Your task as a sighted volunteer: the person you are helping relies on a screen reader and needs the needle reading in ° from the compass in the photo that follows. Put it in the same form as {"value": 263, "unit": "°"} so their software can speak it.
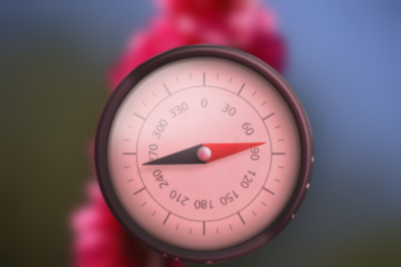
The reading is {"value": 80, "unit": "°"}
